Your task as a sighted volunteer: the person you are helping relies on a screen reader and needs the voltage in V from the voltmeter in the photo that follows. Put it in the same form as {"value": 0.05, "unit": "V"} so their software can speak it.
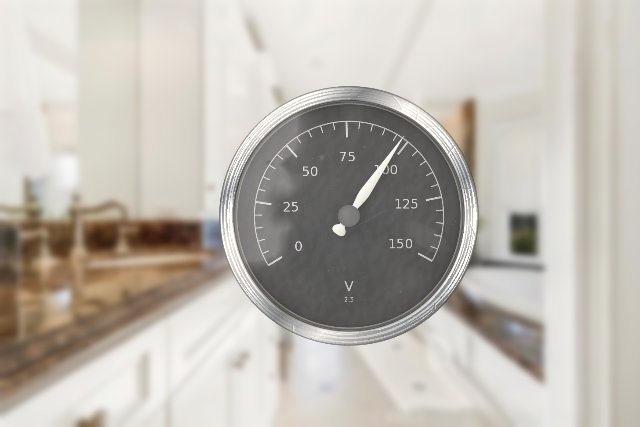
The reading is {"value": 97.5, "unit": "V"}
